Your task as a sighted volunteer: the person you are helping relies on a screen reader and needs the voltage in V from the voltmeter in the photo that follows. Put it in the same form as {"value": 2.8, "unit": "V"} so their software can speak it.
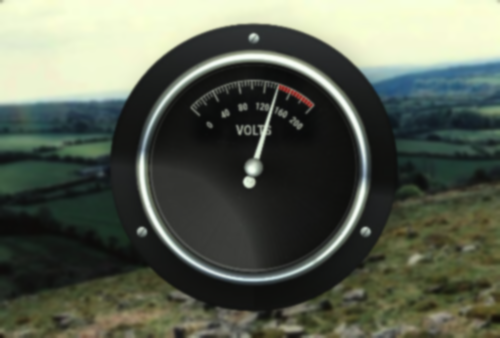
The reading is {"value": 140, "unit": "V"}
